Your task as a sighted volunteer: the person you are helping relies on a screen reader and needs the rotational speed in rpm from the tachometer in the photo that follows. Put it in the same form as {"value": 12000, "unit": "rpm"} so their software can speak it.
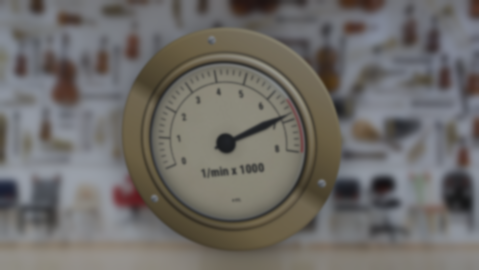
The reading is {"value": 6800, "unit": "rpm"}
